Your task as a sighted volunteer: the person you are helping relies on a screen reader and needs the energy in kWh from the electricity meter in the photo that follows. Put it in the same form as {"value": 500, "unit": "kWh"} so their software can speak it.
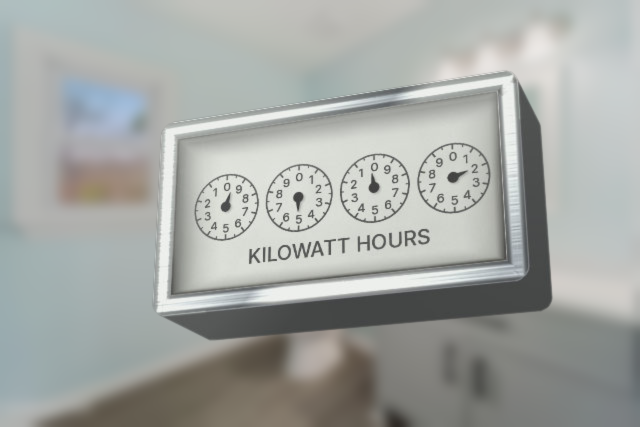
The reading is {"value": 9502, "unit": "kWh"}
